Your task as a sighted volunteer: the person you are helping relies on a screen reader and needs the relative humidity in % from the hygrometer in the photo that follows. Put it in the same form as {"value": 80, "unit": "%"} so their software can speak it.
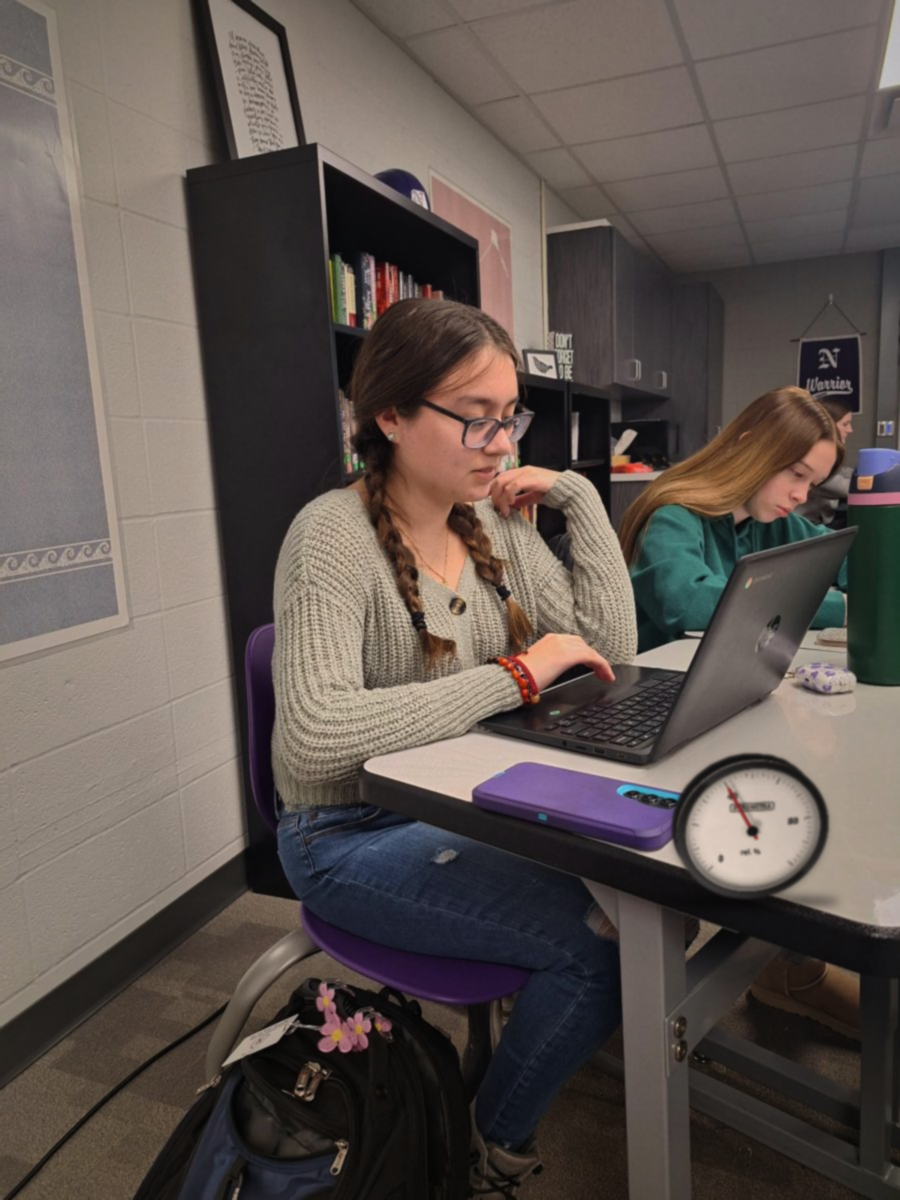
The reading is {"value": 40, "unit": "%"}
